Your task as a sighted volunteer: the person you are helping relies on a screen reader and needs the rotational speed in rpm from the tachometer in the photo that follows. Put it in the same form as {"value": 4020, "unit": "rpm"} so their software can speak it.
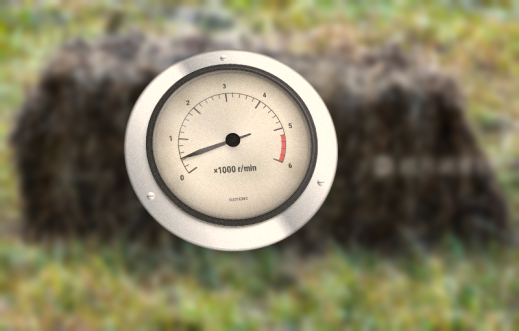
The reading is {"value": 400, "unit": "rpm"}
